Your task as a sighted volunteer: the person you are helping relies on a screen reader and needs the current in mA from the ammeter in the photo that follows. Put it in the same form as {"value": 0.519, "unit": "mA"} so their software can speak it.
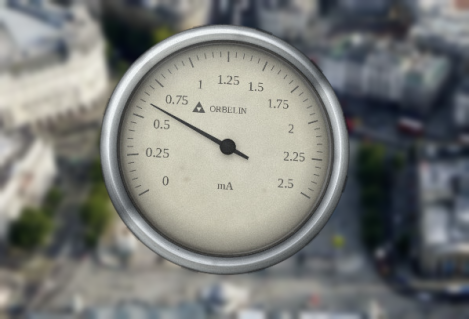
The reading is {"value": 0.6, "unit": "mA"}
